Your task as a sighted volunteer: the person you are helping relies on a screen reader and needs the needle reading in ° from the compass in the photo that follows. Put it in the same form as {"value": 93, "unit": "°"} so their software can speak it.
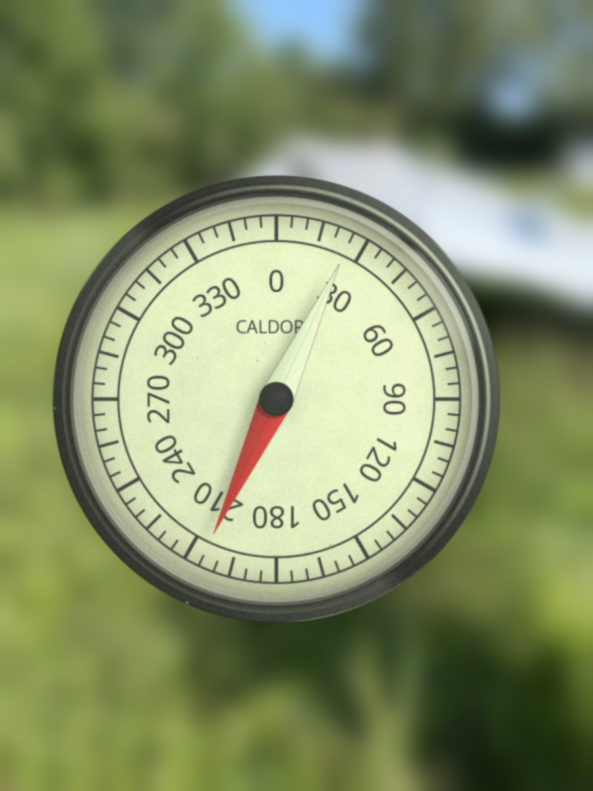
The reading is {"value": 205, "unit": "°"}
